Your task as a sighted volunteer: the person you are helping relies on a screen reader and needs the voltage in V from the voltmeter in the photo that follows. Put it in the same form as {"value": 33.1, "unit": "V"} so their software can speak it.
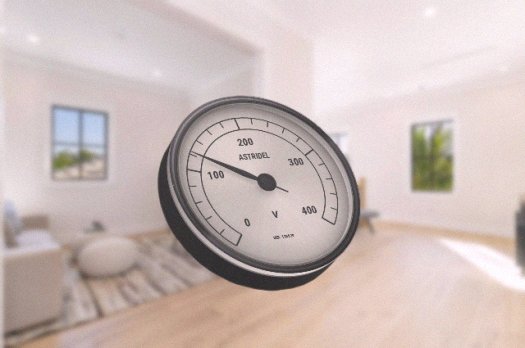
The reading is {"value": 120, "unit": "V"}
